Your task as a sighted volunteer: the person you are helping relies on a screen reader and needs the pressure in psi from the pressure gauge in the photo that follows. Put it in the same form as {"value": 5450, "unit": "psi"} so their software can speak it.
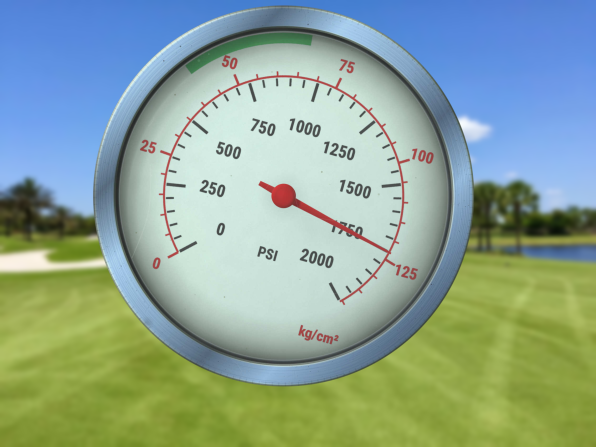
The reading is {"value": 1750, "unit": "psi"}
